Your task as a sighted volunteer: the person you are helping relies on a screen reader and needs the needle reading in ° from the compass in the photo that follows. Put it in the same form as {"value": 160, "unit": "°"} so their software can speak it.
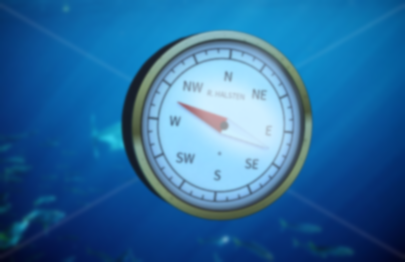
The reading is {"value": 290, "unit": "°"}
